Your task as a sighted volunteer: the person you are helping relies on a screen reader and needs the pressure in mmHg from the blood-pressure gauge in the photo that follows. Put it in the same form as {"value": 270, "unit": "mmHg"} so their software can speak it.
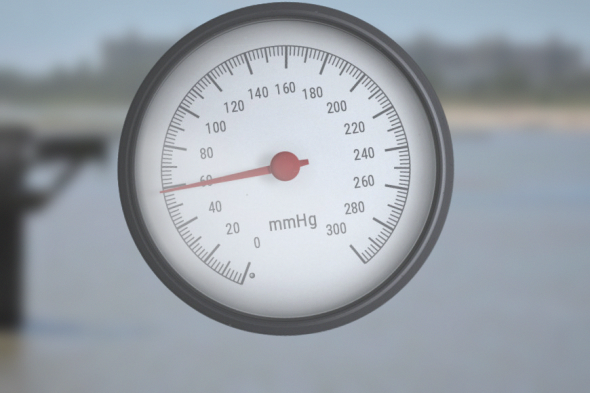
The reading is {"value": 58, "unit": "mmHg"}
